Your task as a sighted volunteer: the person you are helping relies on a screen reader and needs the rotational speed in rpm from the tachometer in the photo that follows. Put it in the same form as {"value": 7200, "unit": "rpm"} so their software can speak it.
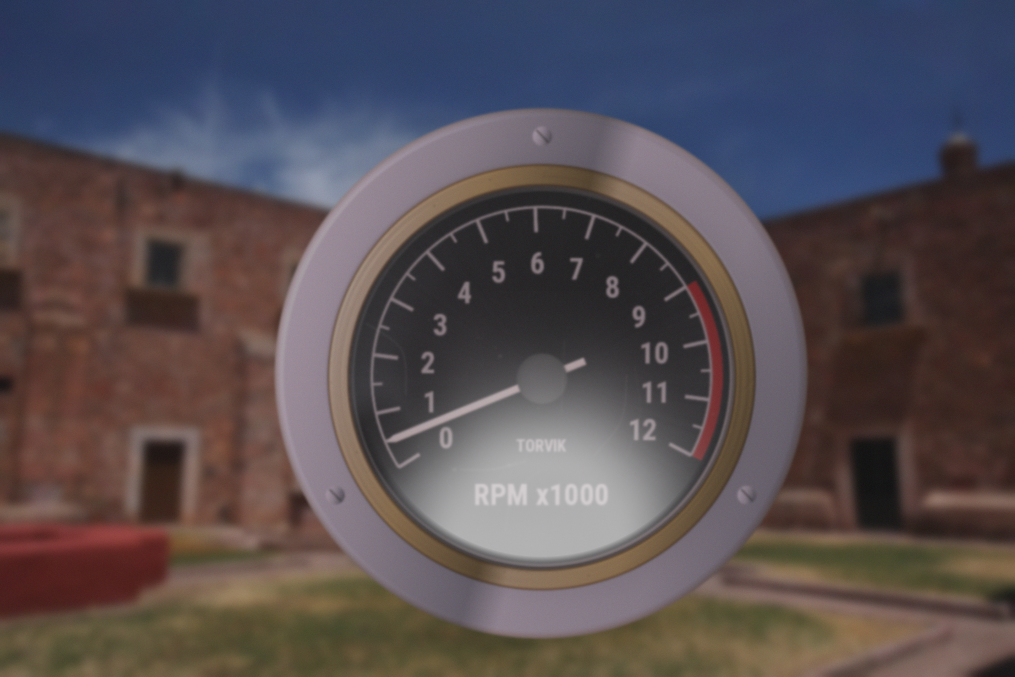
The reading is {"value": 500, "unit": "rpm"}
